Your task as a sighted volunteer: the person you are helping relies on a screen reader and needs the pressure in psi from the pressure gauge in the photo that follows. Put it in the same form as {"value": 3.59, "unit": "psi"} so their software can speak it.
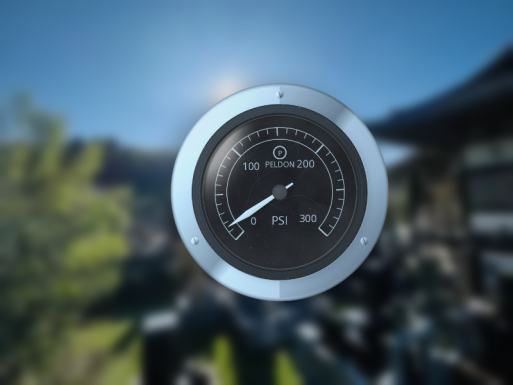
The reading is {"value": 15, "unit": "psi"}
